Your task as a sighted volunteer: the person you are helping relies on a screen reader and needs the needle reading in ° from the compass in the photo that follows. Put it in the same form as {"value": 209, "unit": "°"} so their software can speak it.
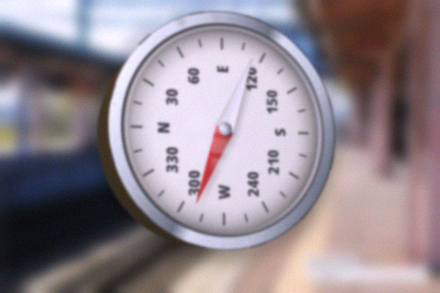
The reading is {"value": 292.5, "unit": "°"}
